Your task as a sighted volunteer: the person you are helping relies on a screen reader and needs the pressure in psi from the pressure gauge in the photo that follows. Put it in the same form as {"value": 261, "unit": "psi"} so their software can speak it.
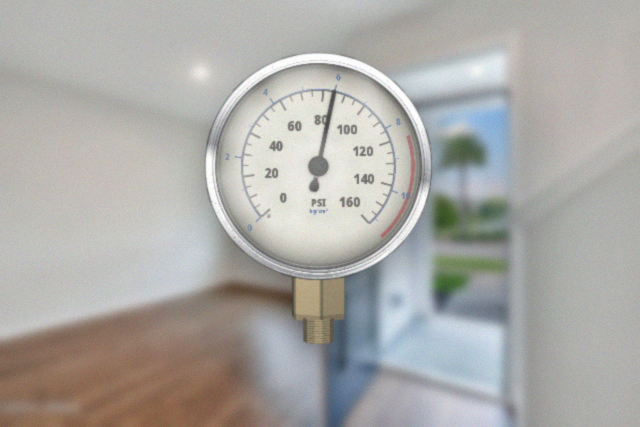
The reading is {"value": 85, "unit": "psi"}
